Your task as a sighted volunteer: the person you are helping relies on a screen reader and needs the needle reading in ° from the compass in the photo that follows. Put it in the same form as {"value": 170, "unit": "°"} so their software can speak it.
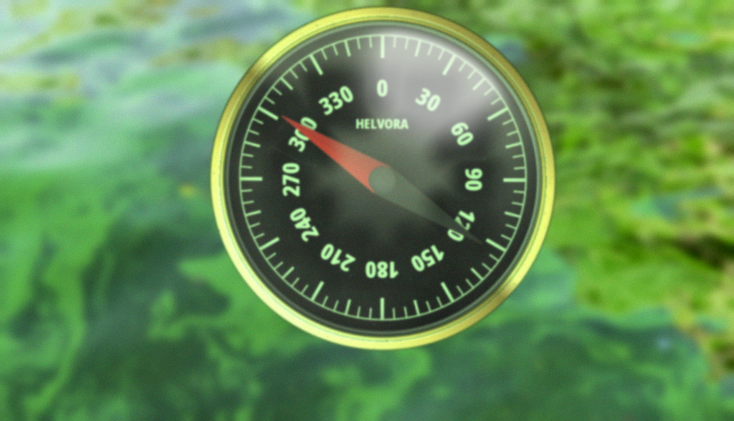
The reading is {"value": 302.5, "unit": "°"}
